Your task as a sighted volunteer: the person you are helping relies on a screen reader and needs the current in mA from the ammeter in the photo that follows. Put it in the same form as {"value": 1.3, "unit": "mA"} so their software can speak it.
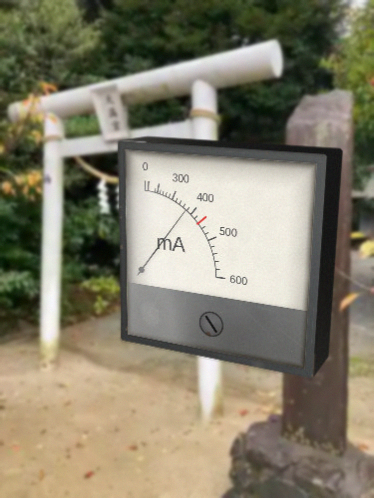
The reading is {"value": 380, "unit": "mA"}
